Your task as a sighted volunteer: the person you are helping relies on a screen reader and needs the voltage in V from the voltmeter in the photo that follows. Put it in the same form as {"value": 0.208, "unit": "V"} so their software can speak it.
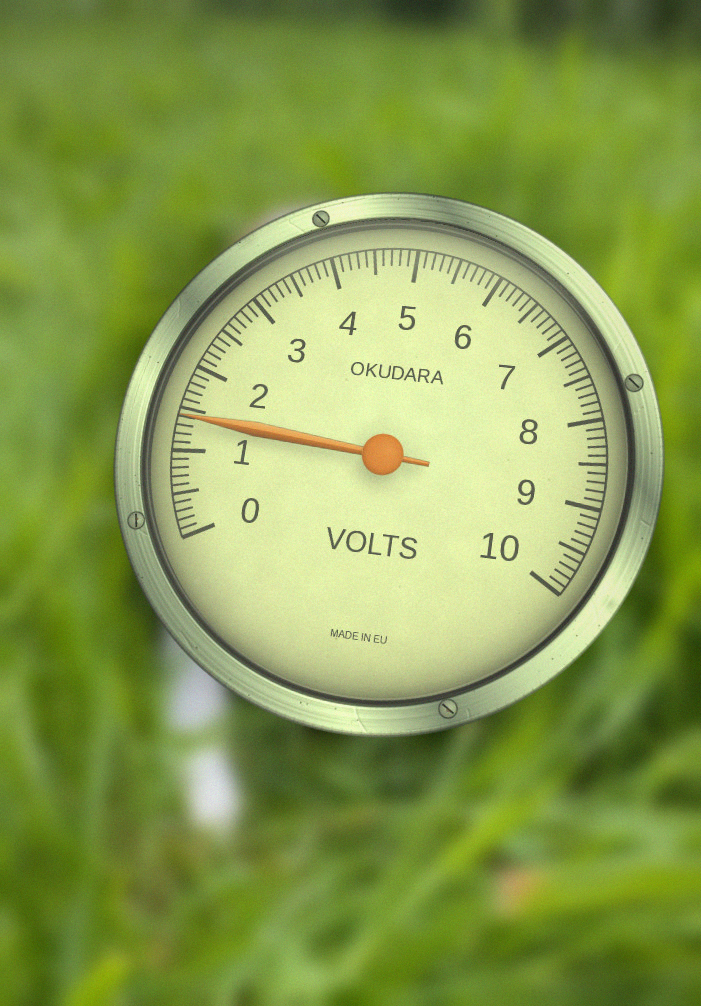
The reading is {"value": 1.4, "unit": "V"}
